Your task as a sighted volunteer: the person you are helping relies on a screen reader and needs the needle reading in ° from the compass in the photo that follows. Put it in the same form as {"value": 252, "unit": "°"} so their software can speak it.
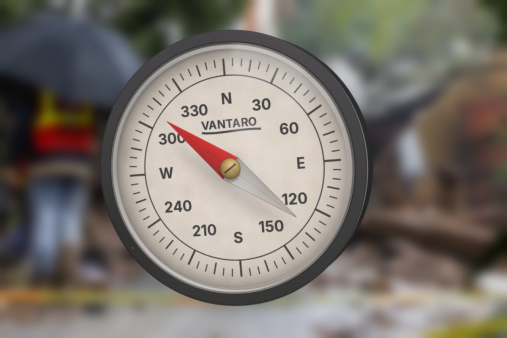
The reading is {"value": 310, "unit": "°"}
